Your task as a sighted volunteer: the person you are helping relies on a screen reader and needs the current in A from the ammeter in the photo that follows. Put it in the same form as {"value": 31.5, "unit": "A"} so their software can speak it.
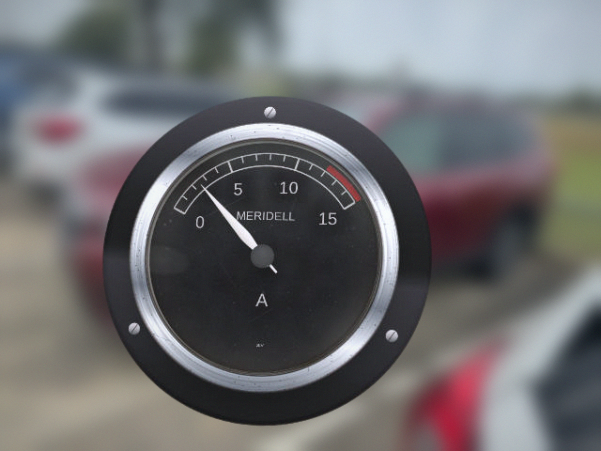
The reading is {"value": 2.5, "unit": "A"}
